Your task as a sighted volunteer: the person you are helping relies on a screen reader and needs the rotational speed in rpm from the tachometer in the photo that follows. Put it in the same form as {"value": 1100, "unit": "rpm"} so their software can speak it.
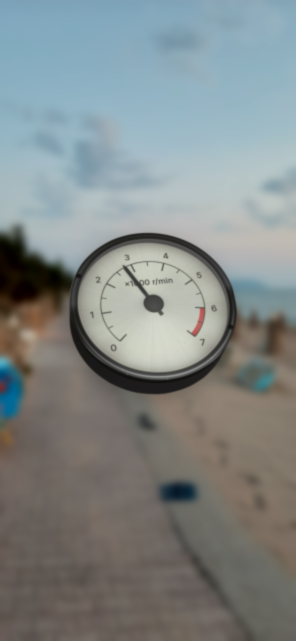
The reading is {"value": 2750, "unit": "rpm"}
